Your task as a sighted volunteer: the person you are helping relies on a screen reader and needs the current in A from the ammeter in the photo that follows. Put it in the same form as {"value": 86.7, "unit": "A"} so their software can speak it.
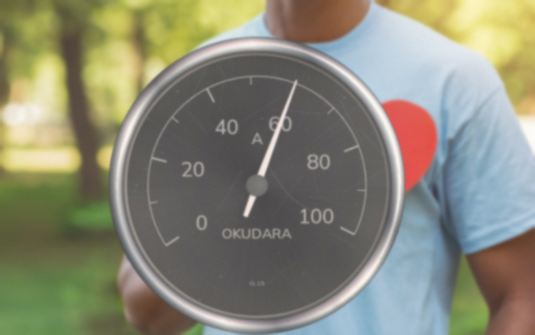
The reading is {"value": 60, "unit": "A"}
